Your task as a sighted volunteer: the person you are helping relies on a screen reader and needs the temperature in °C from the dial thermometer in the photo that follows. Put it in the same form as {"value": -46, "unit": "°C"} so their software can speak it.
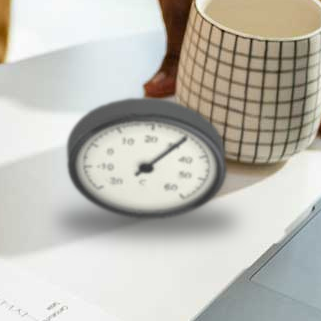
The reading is {"value": 30, "unit": "°C"}
